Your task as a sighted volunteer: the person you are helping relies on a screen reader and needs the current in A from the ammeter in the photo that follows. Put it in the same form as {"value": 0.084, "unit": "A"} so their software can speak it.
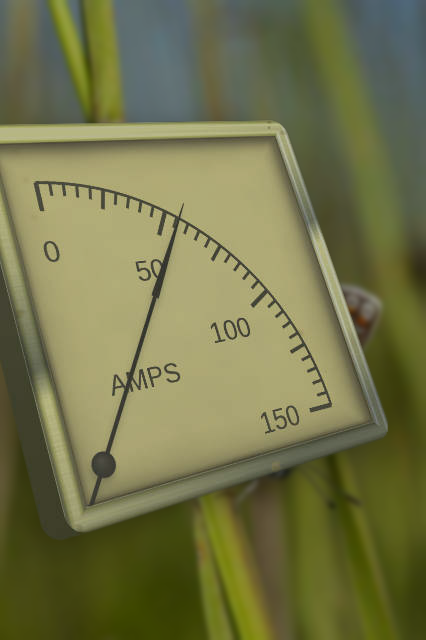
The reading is {"value": 55, "unit": "A"}
